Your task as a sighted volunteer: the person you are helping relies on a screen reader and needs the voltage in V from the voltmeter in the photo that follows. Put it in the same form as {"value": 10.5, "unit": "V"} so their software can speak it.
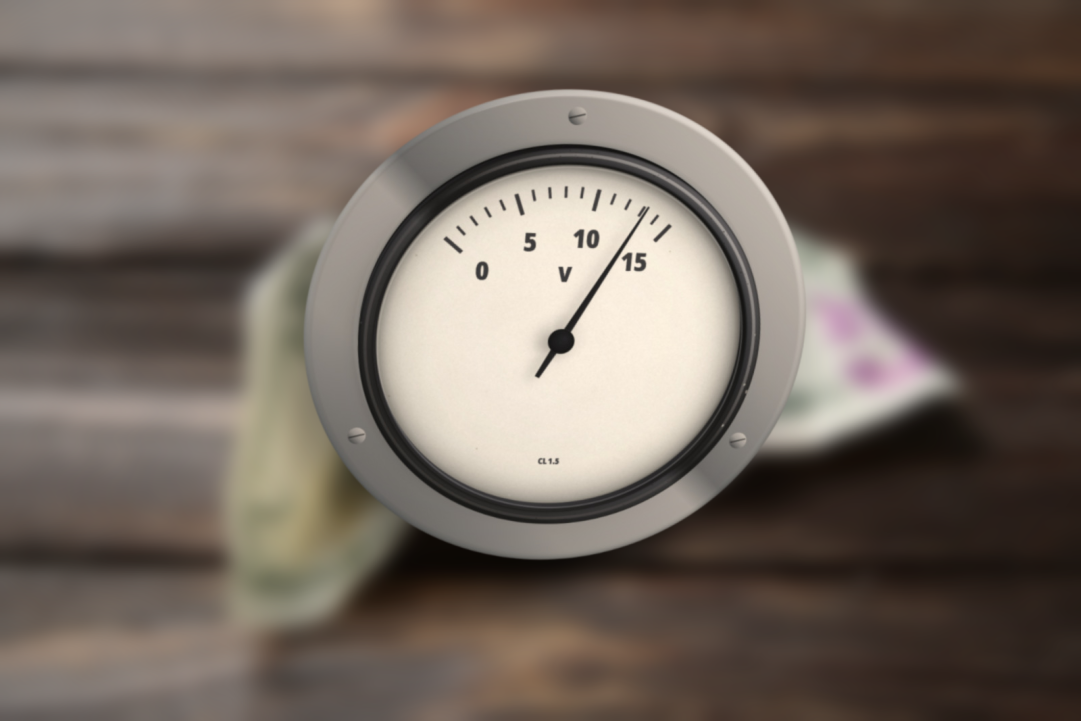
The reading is {"value": 13, "unit": "V"}
